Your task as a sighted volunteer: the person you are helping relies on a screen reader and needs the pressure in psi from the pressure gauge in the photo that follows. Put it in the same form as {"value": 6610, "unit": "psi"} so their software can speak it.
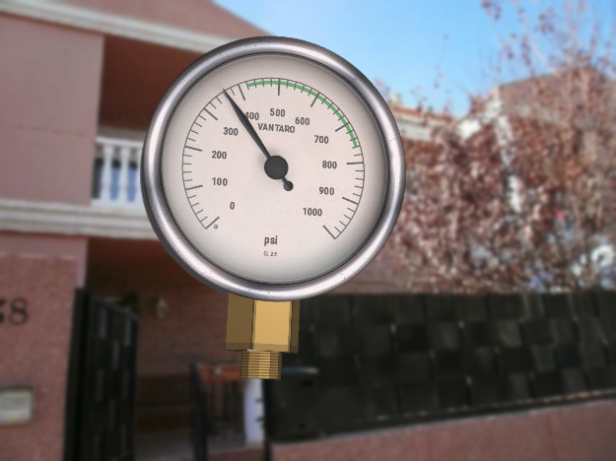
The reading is {"value": 360, "unit": "psi"}
